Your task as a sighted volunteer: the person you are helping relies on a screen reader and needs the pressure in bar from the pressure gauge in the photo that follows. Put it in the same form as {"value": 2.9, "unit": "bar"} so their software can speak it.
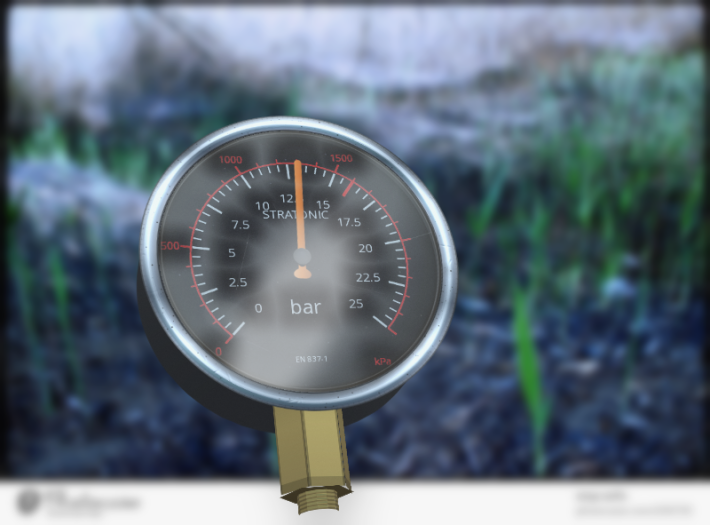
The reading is {"value": 13, "unit": "bar"}
